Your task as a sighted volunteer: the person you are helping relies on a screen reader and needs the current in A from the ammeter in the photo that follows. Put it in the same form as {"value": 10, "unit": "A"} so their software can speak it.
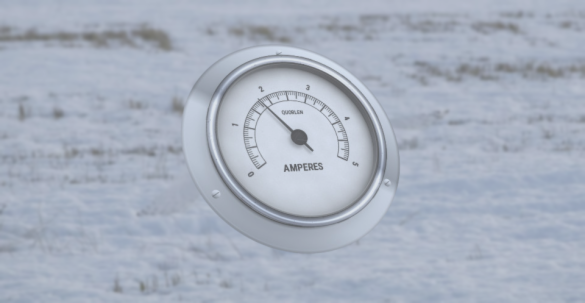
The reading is {"value": 1.75, "unit": "A"}
